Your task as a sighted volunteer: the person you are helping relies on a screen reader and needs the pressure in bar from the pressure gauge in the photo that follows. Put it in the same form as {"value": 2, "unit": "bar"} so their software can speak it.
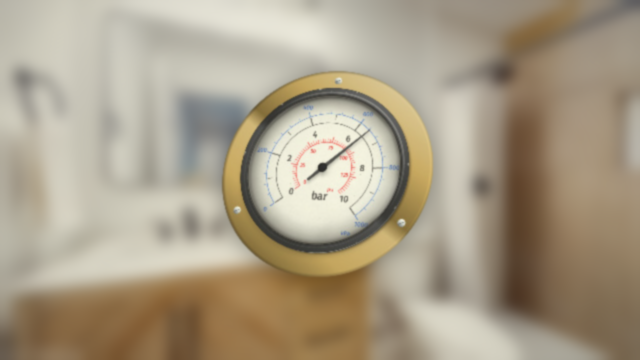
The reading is {"value": 6.5, "unit": "bar"}
